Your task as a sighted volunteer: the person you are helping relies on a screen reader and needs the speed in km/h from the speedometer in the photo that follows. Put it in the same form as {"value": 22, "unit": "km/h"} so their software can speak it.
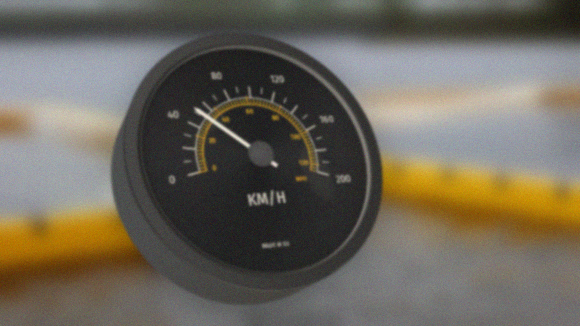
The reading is {"value": 50, "unit": "km/h"}
